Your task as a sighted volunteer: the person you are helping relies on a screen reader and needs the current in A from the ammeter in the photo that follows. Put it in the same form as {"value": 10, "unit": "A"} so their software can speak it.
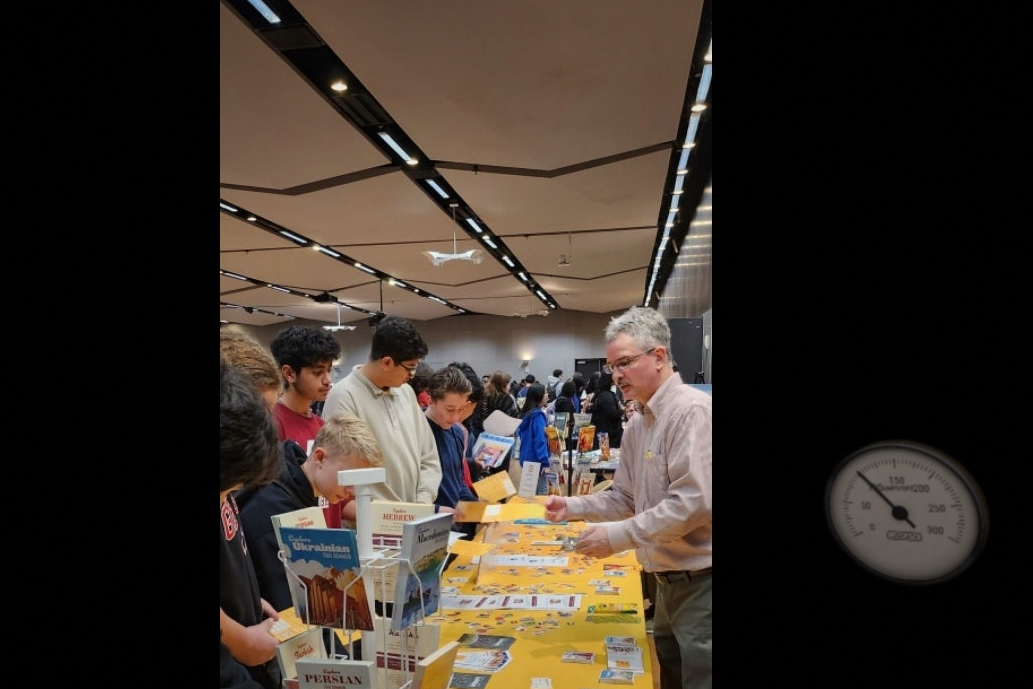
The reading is {"value": 100, "unit": "A"}
